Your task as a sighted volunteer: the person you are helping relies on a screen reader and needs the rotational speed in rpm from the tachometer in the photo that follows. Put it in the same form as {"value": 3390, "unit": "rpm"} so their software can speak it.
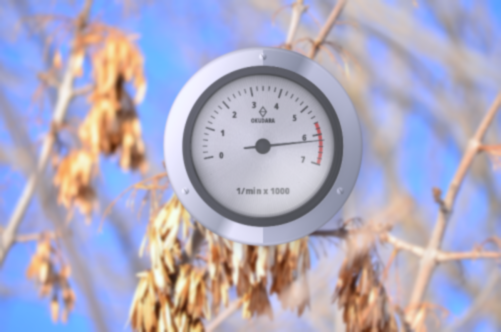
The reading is {"value": 6200, "unit": "rpm"}
